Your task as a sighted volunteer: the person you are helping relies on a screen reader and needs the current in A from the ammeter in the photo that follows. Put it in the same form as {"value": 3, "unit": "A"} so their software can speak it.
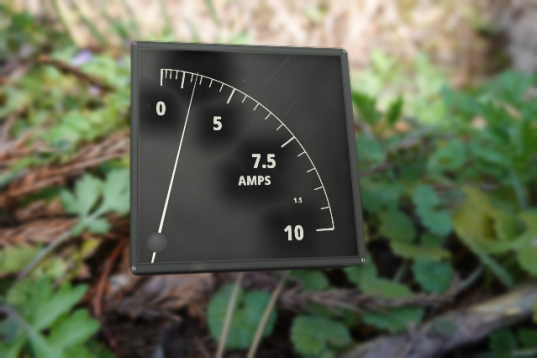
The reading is {"value": 3.25, "unit": "A"}
